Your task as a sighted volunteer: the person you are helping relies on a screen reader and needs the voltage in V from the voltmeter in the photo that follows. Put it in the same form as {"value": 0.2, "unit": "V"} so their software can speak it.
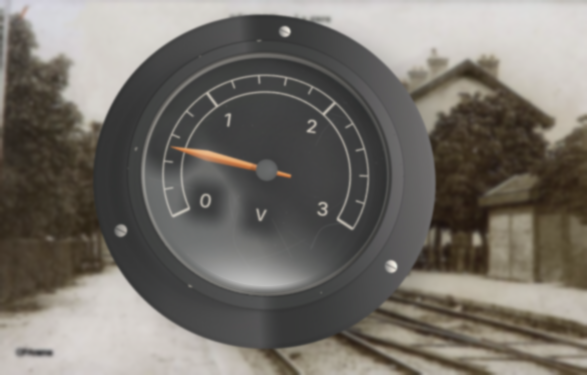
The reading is {"value": 0.5, "unit": "V"}
